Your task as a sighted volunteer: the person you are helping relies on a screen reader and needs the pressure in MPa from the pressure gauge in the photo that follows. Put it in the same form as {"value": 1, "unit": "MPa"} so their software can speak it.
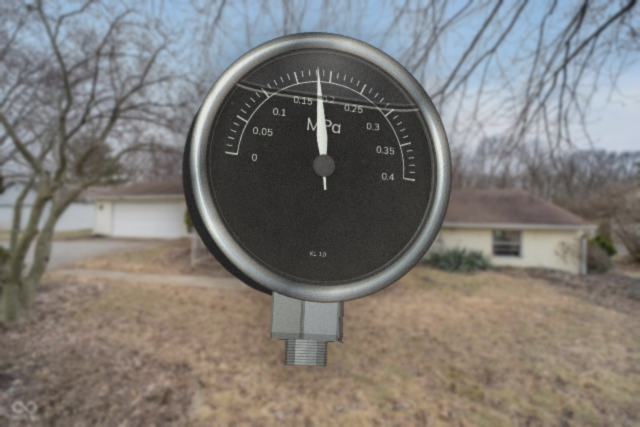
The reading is {"value": 0.18, "unit": "MPa"}
